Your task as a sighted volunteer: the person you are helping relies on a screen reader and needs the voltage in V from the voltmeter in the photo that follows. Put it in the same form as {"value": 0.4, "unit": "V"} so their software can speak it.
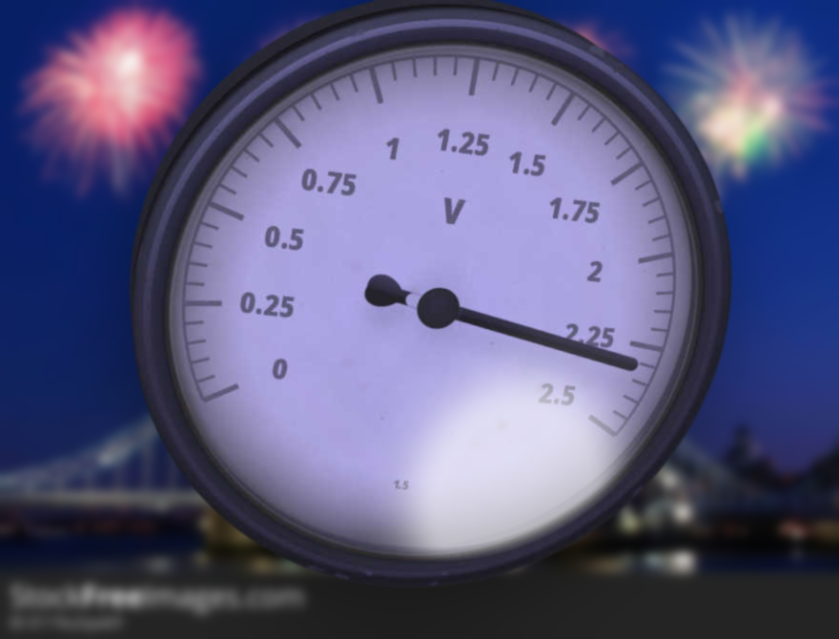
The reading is {"value": 2.3, "unit": "V"}
